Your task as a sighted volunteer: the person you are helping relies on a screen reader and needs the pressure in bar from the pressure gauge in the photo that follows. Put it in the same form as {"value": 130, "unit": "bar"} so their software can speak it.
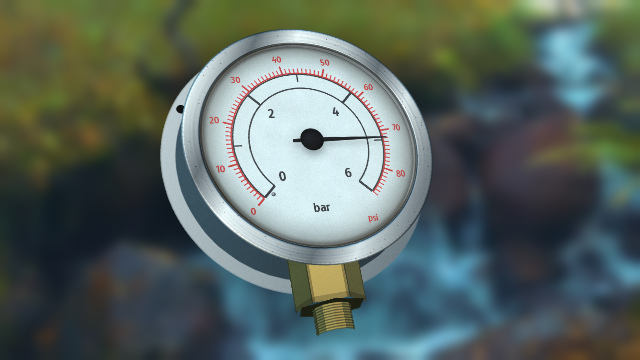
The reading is {"value": 5, "unit": "bar"}
